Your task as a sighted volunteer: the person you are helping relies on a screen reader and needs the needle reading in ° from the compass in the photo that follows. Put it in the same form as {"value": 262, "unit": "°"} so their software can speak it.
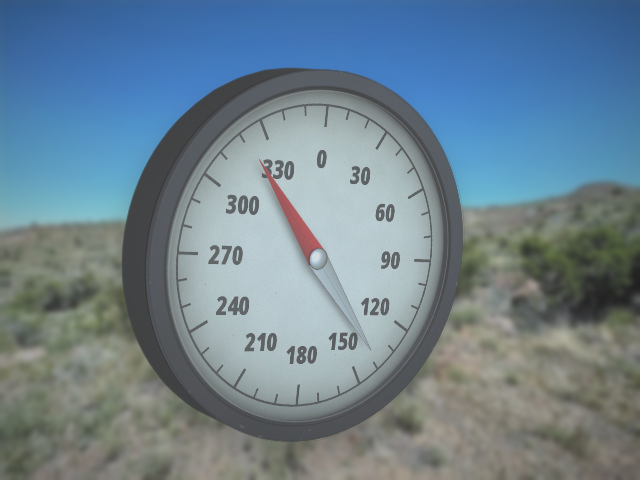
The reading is {"value": 320, "unit": "°"}
